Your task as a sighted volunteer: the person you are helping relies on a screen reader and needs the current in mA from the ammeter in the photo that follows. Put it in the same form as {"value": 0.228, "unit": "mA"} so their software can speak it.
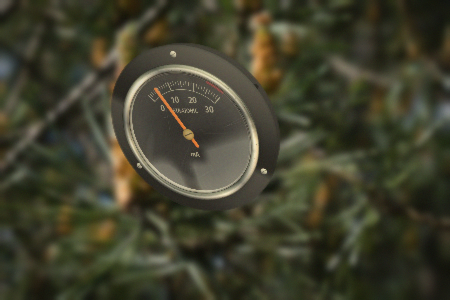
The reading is {"value": 5, "unit": "mA"}
